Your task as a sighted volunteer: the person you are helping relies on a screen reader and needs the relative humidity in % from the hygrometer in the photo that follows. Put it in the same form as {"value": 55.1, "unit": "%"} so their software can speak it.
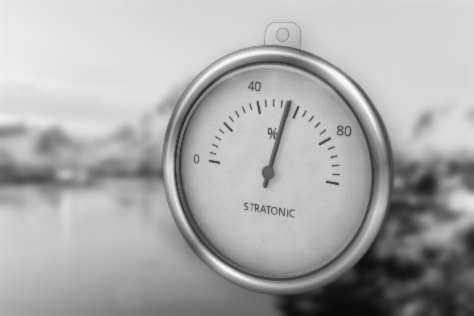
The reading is {"value": 56, "unit": "%"}
